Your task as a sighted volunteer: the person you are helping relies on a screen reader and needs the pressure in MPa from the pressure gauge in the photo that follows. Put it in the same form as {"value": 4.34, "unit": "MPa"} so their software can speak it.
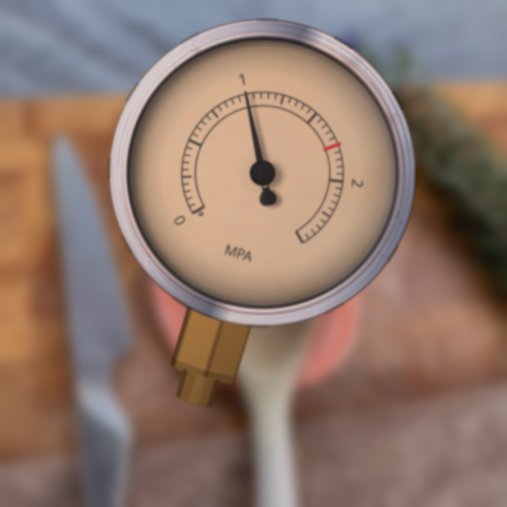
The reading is {"value": 1, "unit": "MPa"}
